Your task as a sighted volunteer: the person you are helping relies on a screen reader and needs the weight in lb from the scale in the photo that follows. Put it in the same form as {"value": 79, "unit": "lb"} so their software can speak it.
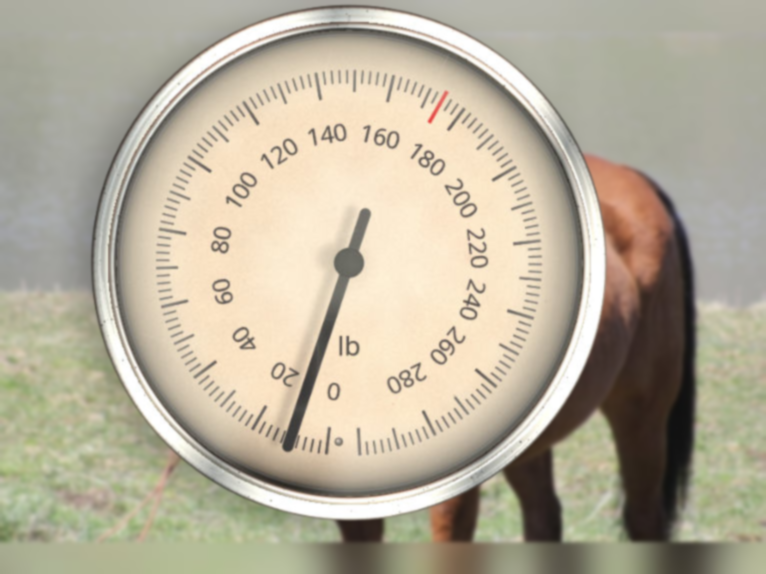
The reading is {"value": 10, "unit": "lb"}
